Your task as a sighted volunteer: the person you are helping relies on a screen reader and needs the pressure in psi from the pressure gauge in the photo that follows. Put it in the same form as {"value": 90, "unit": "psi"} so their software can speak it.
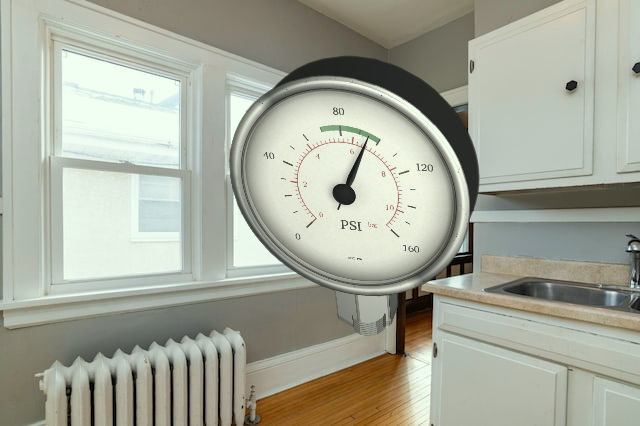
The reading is {"value": 95, "unit": "psi"}
